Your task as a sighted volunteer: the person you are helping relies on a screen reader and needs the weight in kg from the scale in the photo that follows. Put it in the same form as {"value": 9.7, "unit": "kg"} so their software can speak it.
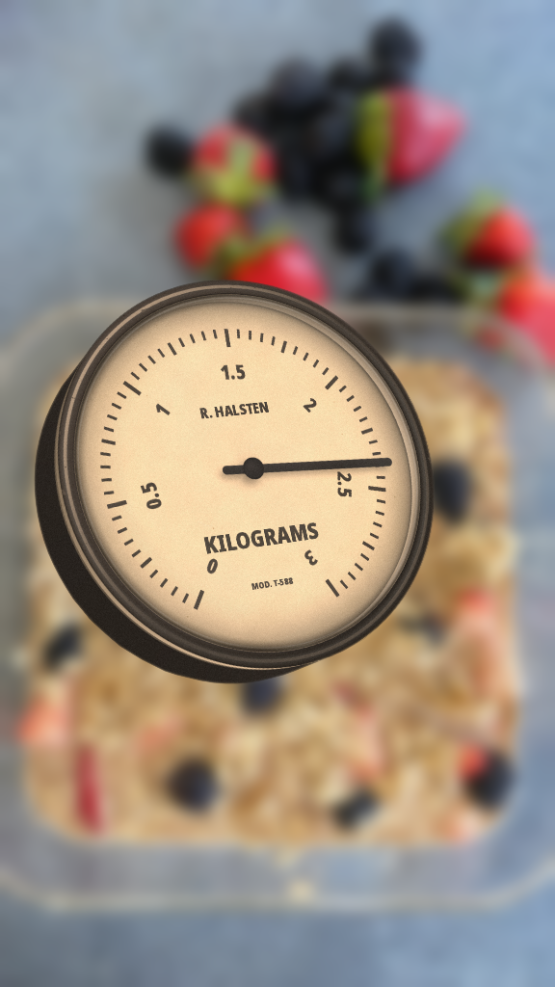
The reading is {"value": 2.4, "unit": "kg"}
